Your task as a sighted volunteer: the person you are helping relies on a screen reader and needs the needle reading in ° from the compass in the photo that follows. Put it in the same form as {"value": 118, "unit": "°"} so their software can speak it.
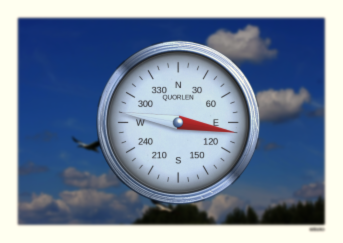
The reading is {"value": 100, "unit": "°"}
